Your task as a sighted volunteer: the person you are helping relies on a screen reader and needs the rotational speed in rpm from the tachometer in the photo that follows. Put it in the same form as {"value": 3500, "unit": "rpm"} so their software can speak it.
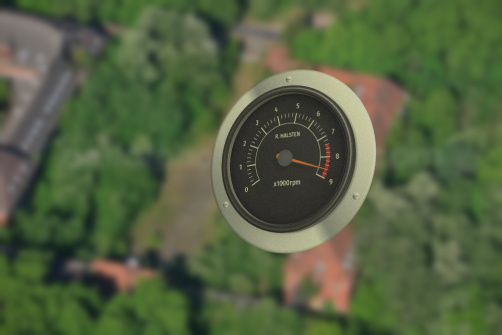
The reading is {"value": 8600, "unit": "rpm"}
